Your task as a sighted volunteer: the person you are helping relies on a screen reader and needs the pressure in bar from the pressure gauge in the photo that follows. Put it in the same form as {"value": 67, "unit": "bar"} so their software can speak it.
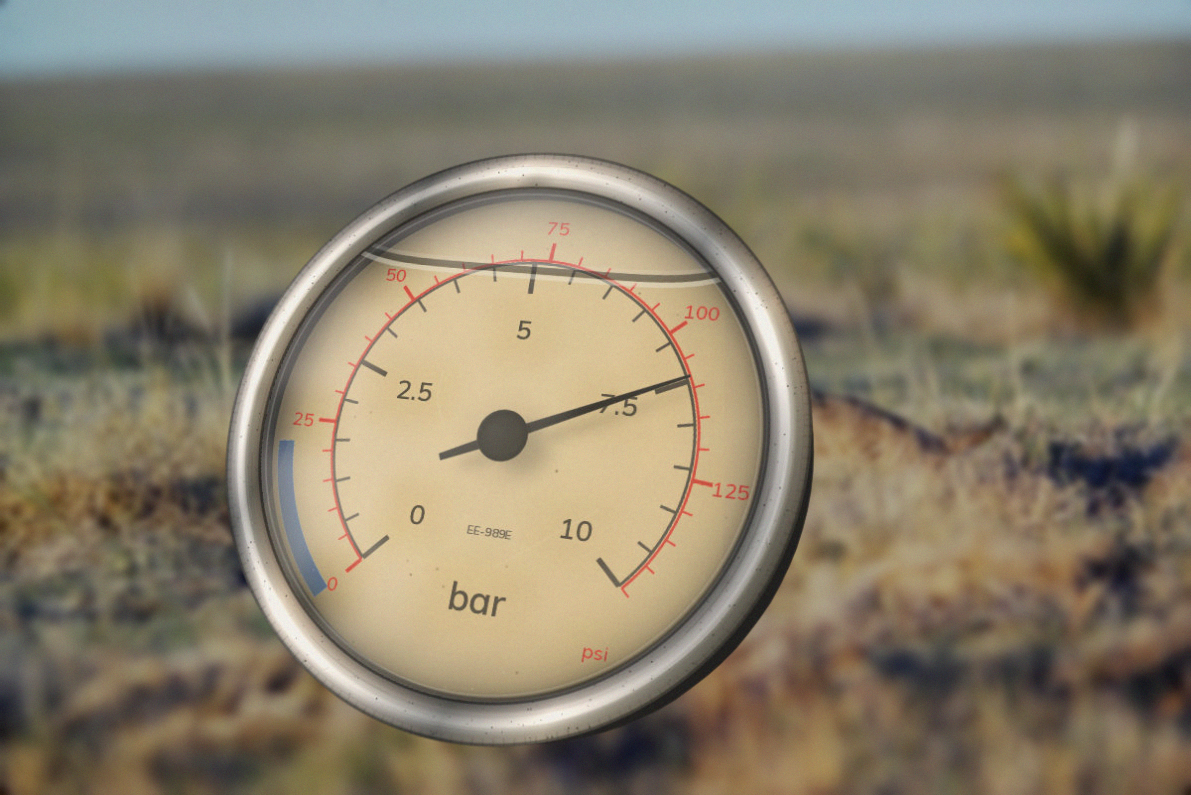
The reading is {"value": 7.5, "unit": "bar"}
